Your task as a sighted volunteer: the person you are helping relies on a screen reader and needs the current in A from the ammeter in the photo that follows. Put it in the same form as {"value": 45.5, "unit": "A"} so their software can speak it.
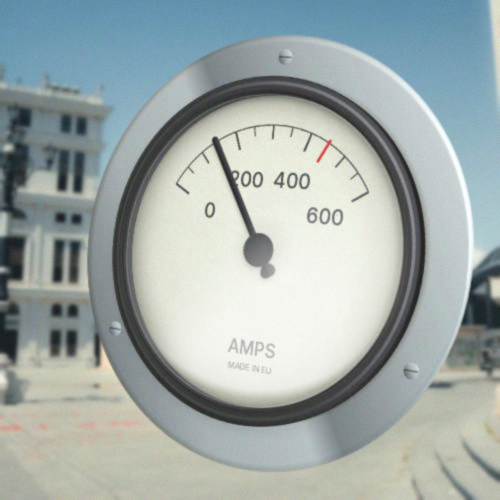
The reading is {"value": 150, "unit": "A"}
